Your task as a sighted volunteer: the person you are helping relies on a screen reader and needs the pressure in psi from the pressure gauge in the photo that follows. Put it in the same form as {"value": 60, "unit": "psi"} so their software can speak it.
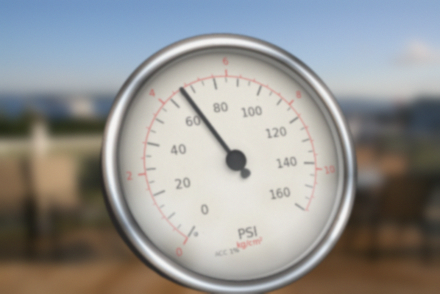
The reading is {"value": 65, "unit": "psi"}
